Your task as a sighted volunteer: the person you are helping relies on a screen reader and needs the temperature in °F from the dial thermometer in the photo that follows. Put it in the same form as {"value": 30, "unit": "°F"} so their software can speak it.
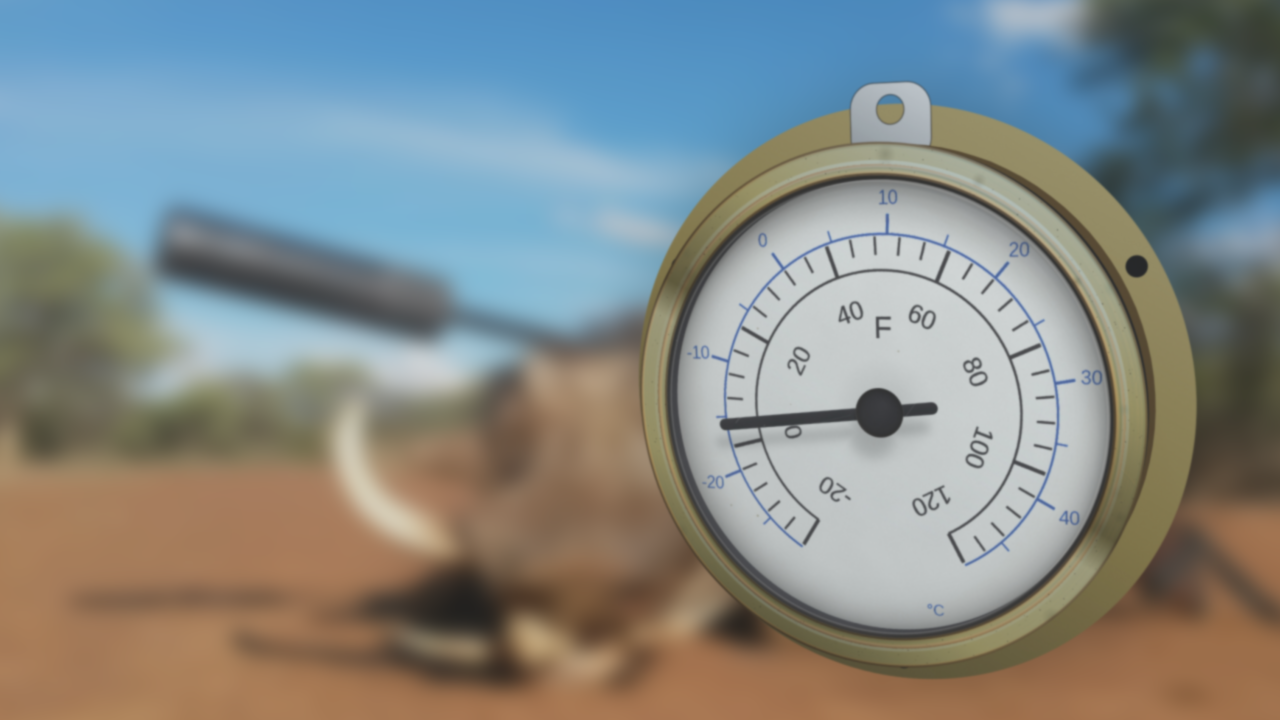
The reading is {"value": 4, "unit": "°F"}
